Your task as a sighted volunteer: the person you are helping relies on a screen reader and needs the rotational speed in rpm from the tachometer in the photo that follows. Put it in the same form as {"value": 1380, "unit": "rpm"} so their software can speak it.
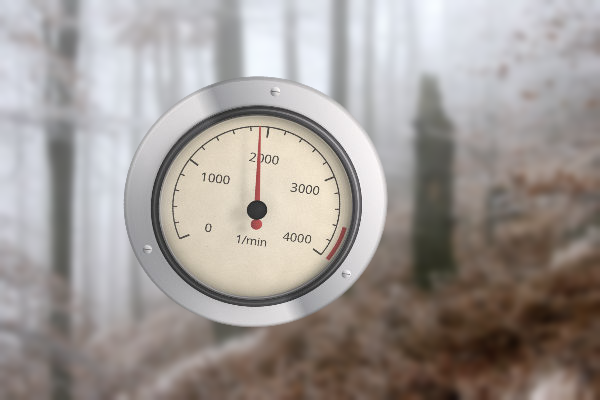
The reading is {"value": 1900, "unit": "rpm"}
